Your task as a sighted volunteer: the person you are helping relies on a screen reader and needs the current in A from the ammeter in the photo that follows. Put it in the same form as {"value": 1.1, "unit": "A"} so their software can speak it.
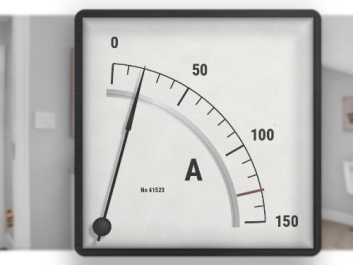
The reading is {"value": 20, "unit": "A"}
